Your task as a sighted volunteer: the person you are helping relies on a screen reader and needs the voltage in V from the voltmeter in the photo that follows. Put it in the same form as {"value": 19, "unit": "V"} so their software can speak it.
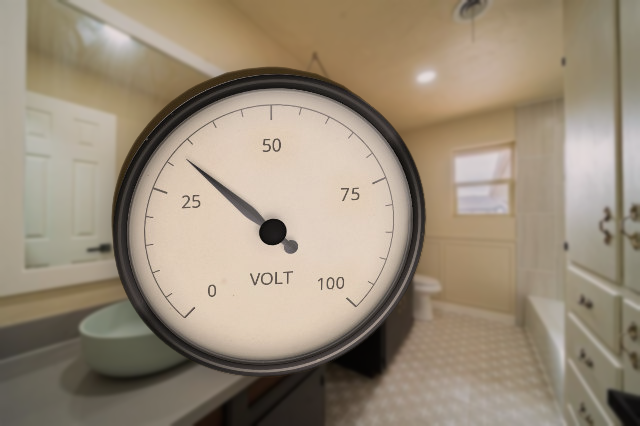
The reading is {"value": 32.5, "unit": "V"}
